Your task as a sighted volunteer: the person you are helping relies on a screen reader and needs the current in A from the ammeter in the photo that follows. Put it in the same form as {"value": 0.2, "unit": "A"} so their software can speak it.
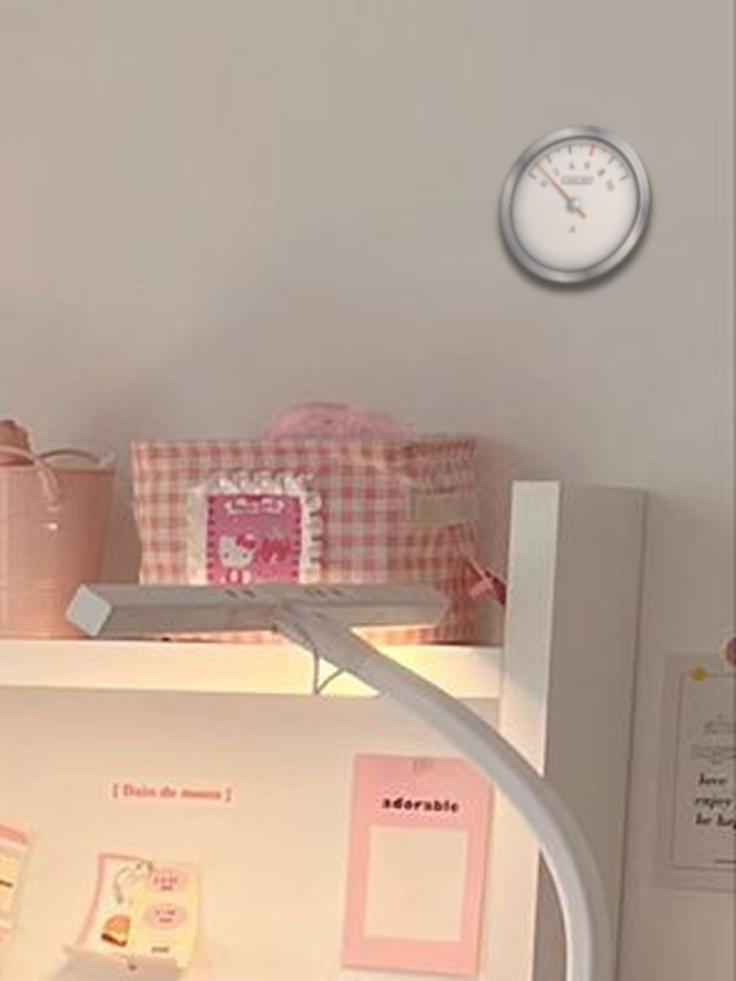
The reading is {"value": 1, "unit": "A"}
